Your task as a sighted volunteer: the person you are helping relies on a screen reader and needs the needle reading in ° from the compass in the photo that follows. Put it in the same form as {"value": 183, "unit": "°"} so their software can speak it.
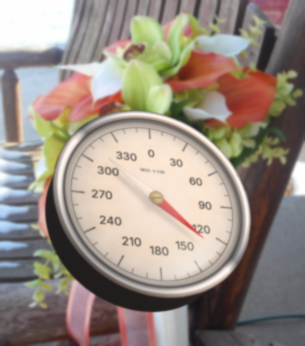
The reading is {"value": 130, "unit": "°"}
